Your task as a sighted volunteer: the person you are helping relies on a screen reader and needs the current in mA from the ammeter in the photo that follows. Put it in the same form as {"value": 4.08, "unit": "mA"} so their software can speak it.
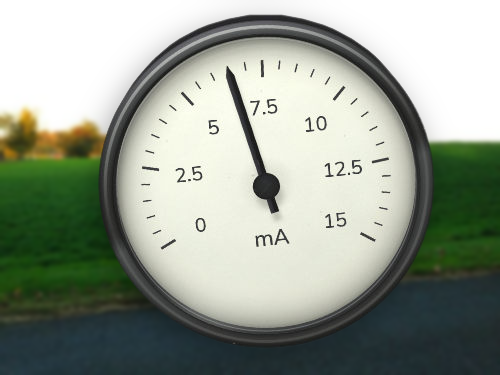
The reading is {"value": 6.5, "unit": "mA"}
